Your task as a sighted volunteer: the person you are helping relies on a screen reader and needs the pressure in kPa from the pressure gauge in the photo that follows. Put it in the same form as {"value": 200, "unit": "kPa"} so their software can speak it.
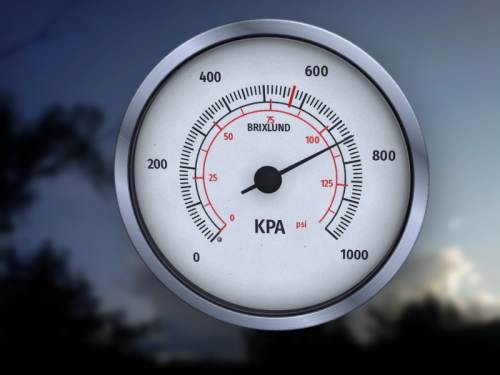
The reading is {"value": 740, "unit": "kPa"}
